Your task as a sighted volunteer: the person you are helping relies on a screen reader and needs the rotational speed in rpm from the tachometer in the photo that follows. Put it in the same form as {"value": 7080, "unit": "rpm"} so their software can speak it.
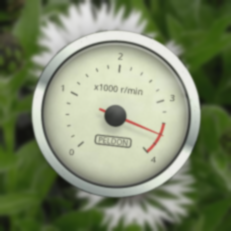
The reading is {"value": 3600, "unit": "rpm"}
